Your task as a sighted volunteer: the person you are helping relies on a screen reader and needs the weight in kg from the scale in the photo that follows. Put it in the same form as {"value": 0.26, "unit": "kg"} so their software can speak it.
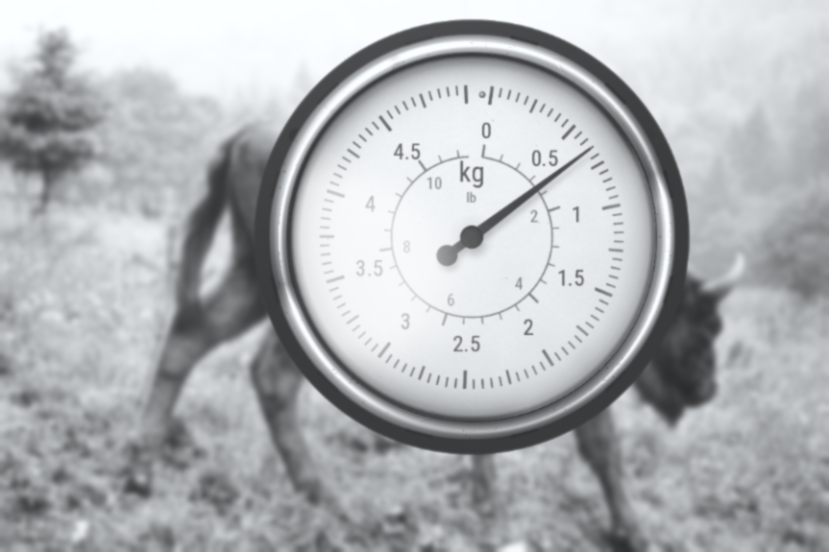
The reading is {"value": 0.65, "unit": "kg"}
